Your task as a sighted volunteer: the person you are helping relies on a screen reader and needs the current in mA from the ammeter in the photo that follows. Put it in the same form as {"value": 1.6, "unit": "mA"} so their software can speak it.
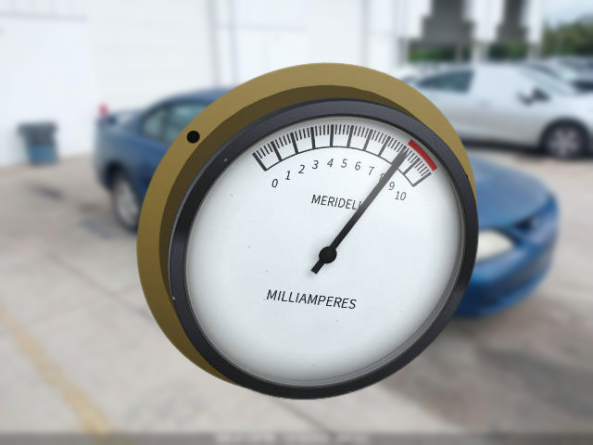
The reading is {"value": 8, "unit": "mA"}
